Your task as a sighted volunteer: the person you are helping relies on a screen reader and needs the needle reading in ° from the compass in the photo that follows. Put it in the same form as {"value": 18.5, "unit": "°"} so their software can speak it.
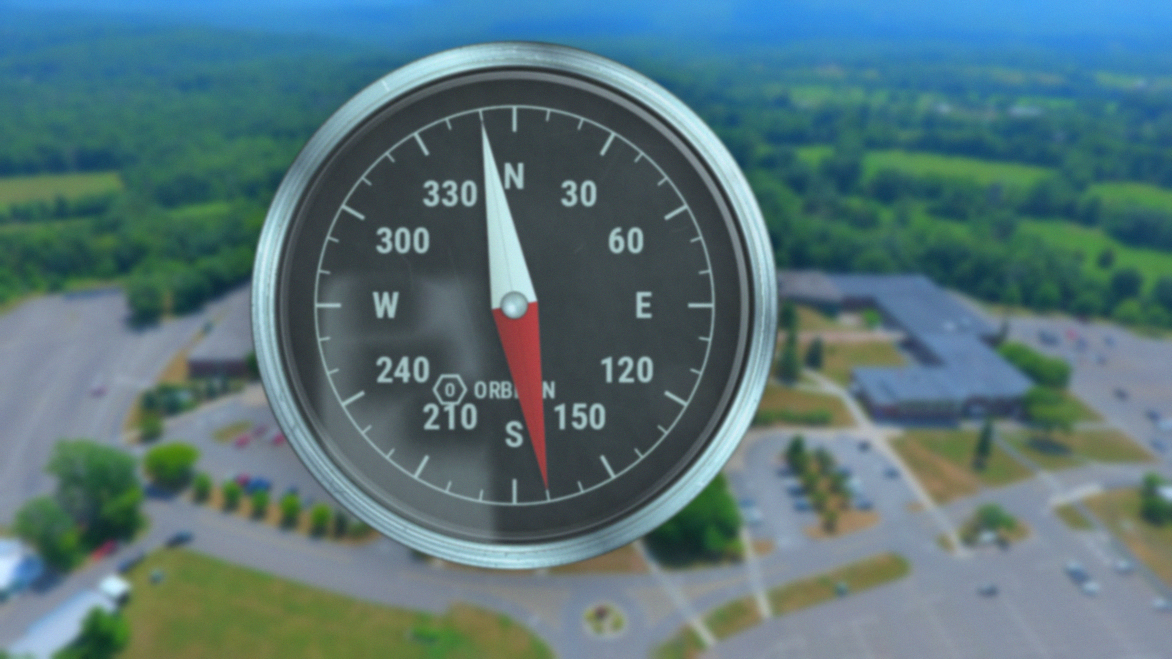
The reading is {"value": 170, "unit": "°"}
